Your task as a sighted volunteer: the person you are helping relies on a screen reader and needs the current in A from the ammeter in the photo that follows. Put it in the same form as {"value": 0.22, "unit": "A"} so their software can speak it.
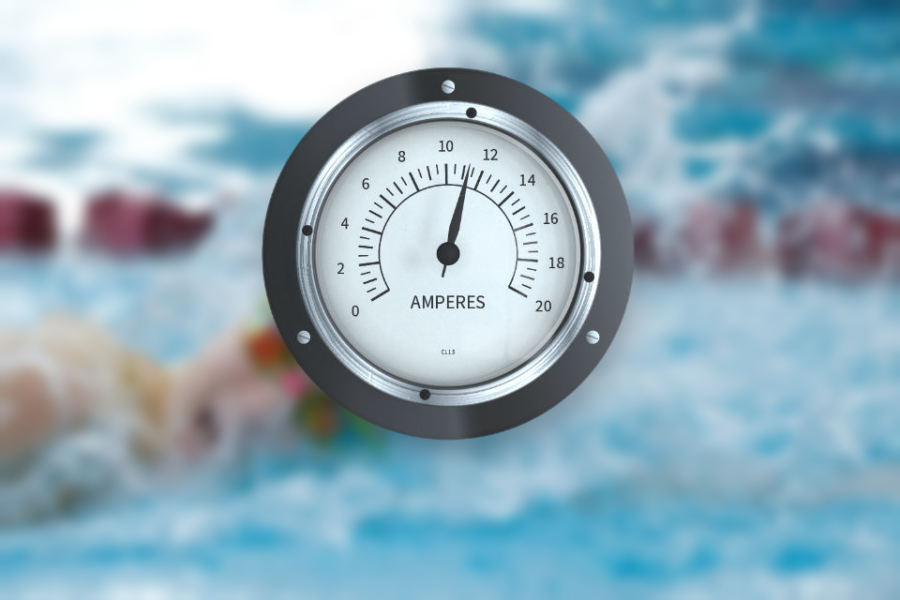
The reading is {"value": 11.25, "unit": "A"}
